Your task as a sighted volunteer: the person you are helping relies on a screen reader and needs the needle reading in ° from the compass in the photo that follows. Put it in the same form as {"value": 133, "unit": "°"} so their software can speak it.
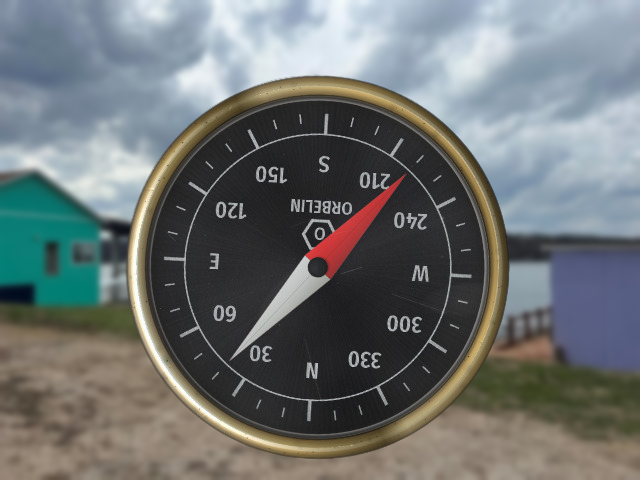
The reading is {"value": 220, "unit": "°"}
